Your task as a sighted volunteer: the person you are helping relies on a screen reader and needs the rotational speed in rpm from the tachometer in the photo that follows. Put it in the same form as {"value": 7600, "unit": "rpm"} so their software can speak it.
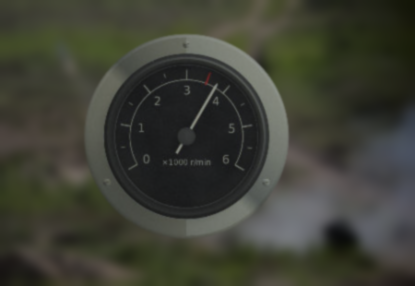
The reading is {"value": 3750, "unit": "rpm"}
